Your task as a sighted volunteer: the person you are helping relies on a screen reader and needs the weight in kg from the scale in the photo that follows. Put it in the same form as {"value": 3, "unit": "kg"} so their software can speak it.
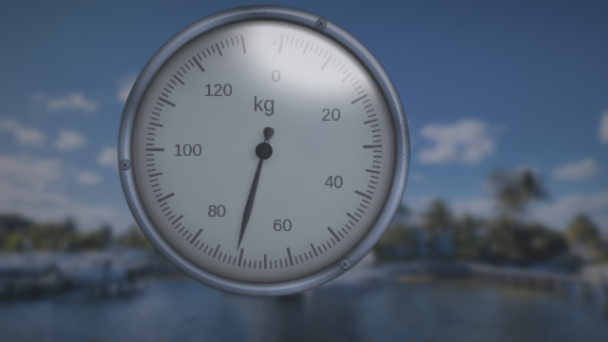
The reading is {"value": 71, "unit": "kg"}
